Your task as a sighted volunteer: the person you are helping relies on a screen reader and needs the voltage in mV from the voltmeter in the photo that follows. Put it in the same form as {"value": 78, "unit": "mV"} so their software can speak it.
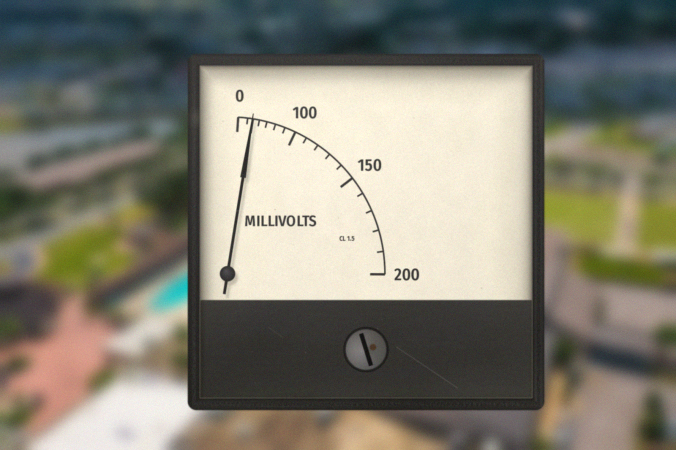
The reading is {"value": 50, "unit": "mV"}
